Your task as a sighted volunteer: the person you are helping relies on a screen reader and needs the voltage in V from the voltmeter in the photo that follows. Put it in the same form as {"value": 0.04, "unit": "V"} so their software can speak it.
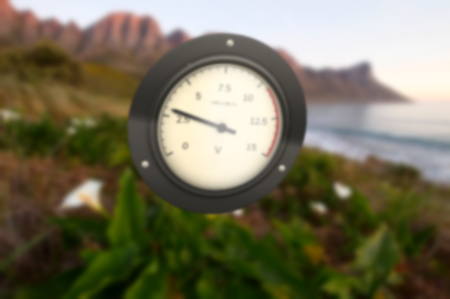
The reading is {"value": 3, "unit": "V"}
